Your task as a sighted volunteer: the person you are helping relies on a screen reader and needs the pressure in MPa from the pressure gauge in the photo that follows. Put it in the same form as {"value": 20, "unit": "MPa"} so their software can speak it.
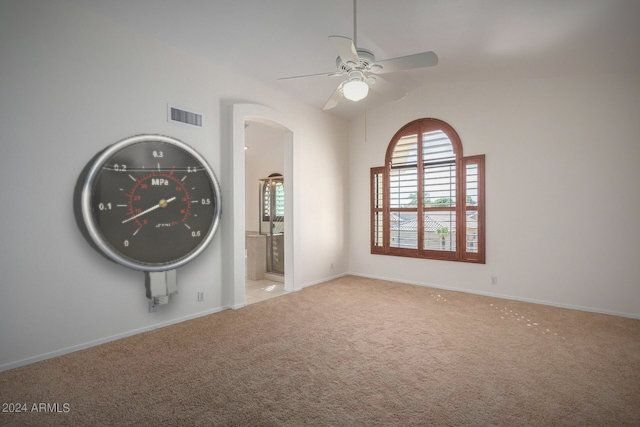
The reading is {"value": 0.05, "unit": "MPa"}
